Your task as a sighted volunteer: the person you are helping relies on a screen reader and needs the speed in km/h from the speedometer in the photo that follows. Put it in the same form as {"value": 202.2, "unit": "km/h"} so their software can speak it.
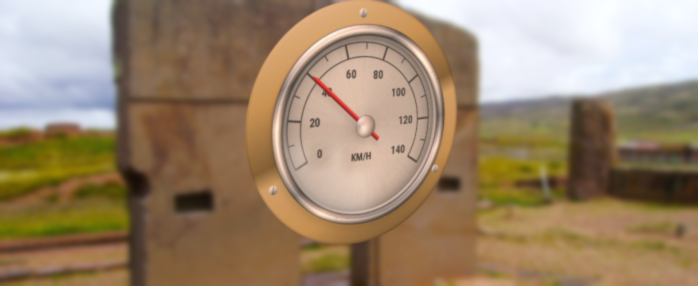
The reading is {"value": 40, "unit": "km/h"}
